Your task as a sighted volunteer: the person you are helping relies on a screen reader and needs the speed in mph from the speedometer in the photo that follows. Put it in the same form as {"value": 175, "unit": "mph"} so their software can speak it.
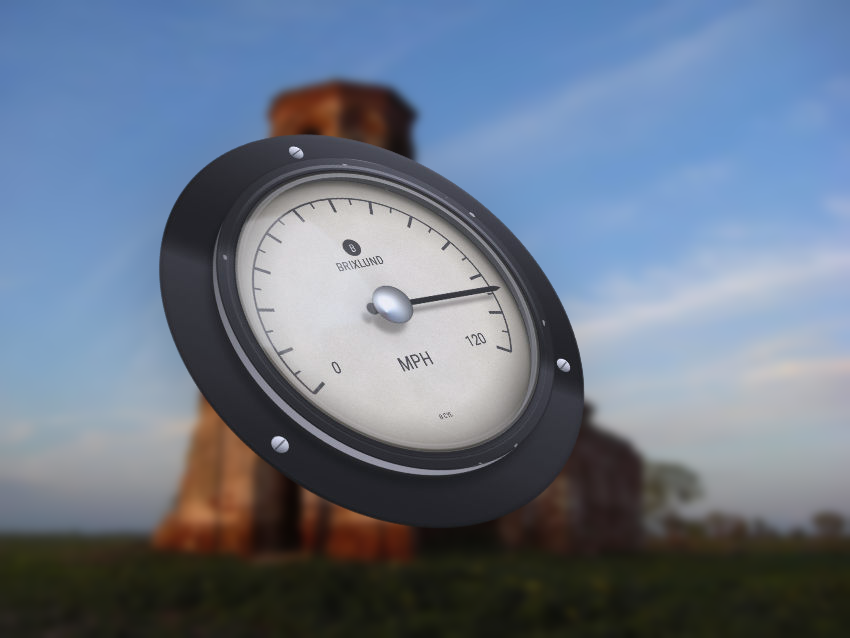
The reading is {"value": 105, "unit": "mph"}
